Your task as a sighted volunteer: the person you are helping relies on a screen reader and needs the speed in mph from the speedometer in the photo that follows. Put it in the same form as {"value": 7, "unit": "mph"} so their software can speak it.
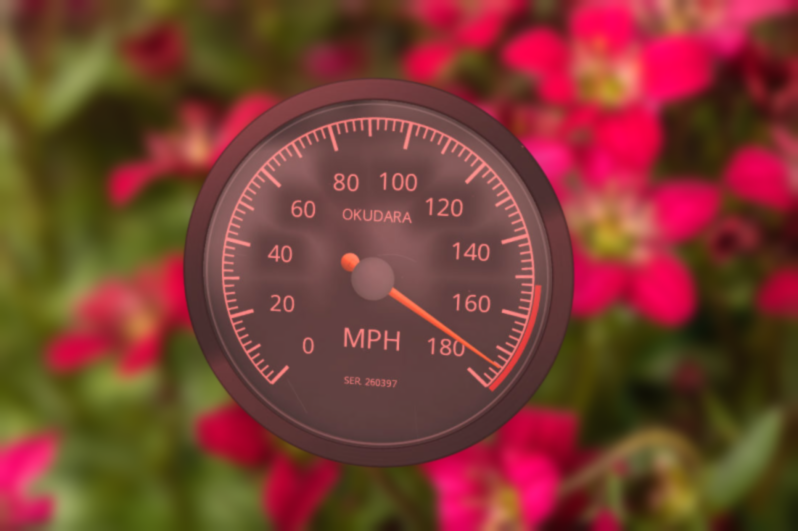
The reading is {"value": 174, "unit": "mph"}
